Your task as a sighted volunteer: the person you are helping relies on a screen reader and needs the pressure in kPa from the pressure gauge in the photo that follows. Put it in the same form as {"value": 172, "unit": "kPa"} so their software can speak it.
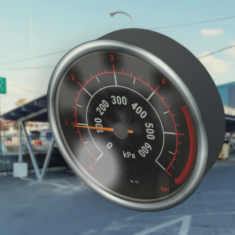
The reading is {"value": 100, "unit": "kPa"}
